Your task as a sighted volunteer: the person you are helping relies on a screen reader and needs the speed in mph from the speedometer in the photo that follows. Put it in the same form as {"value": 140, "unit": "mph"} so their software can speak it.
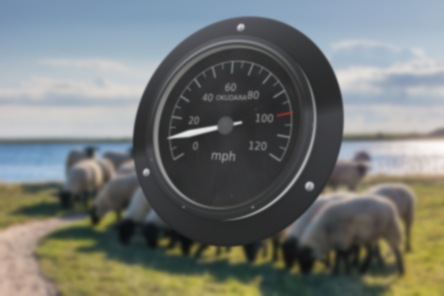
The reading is {"value": 10, "unit": "mph"}
